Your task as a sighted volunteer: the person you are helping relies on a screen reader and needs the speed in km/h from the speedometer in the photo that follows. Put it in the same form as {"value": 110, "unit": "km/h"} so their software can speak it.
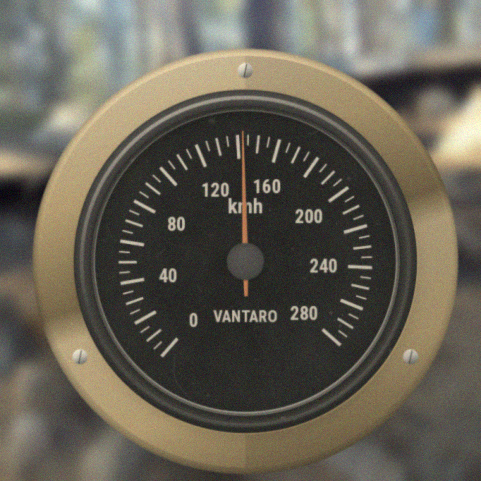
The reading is {"value": 142.5, "unit": "km/h"}
